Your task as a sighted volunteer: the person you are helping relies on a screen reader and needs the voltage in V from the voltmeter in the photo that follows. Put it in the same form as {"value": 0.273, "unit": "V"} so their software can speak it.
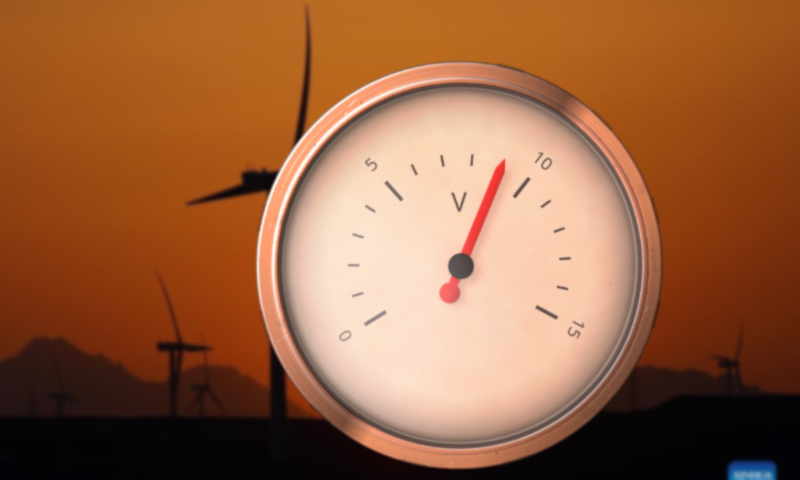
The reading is {"value": 9, "unit": "V"}
